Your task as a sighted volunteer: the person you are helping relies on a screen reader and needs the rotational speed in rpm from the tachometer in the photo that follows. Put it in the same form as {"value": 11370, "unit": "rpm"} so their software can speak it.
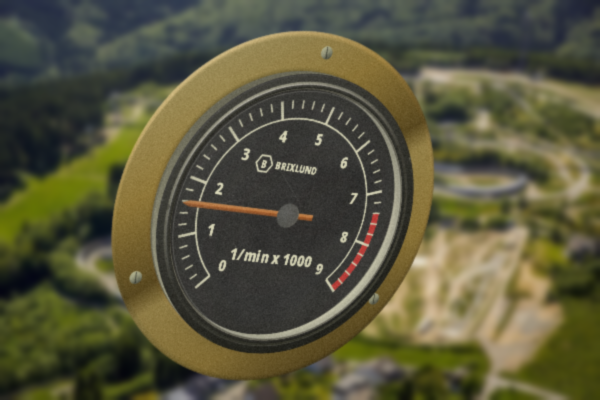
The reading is {"value": 1600, "unit": "rpm"}
